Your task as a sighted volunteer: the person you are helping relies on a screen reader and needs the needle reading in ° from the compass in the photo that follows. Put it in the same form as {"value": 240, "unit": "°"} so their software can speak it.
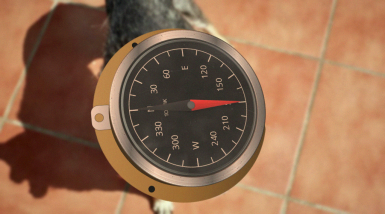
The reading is {"value": 180, "unit": "°"}
